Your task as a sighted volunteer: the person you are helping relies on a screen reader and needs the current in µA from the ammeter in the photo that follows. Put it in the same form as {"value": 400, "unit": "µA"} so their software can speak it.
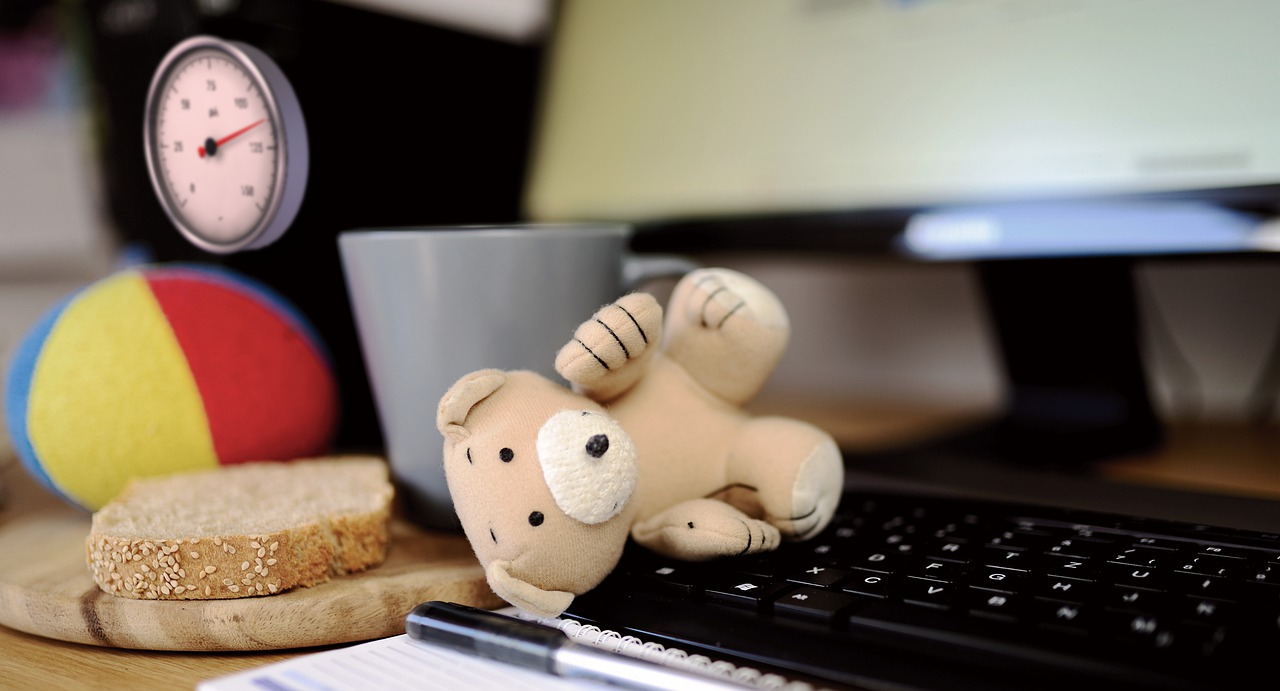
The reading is {"value": 115, "unit": "µA"}
